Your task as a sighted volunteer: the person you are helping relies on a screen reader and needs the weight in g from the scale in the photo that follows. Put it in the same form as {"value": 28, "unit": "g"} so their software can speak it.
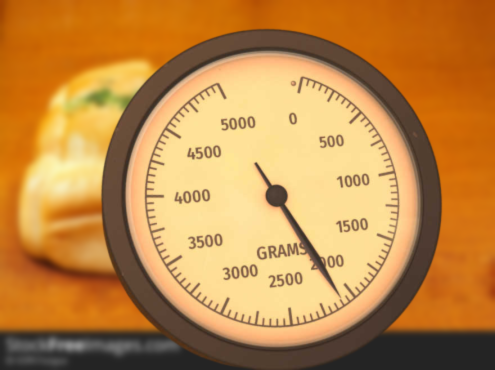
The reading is {"value": 2100, "unit": "g"}
